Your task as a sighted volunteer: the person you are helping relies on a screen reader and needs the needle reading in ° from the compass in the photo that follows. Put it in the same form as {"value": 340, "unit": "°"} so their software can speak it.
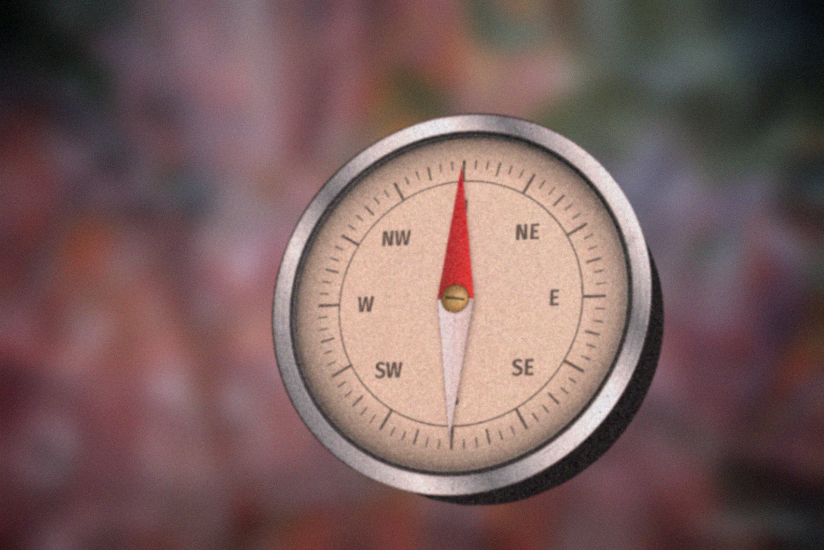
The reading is {"value": 0, "unit": "°"}
